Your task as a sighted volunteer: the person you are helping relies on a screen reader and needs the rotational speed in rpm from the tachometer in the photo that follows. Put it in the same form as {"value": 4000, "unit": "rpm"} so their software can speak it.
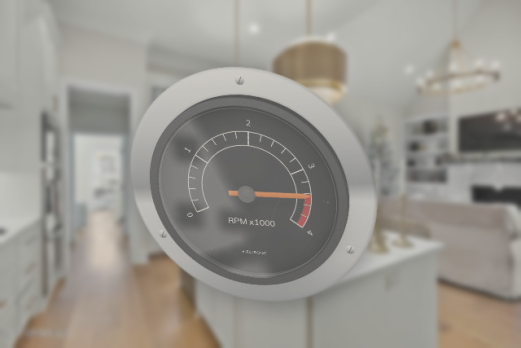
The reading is {"value": 3400, "unit": "rpm"}
